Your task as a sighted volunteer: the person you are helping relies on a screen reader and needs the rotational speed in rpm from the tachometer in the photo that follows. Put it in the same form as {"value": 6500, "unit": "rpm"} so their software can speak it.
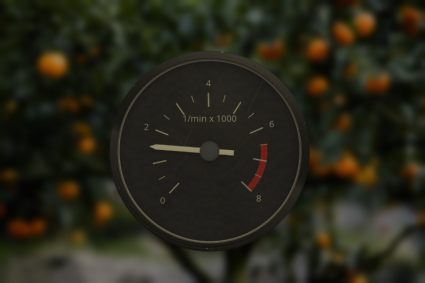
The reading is {"value": 1500, "unit": "rpm"}
